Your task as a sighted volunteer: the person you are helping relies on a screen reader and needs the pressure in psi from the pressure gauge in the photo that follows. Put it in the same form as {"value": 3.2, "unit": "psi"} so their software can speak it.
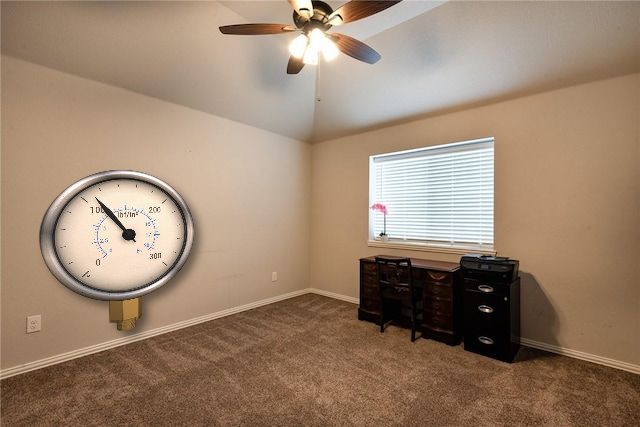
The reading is {"value": 110, "unit": "psi"}
